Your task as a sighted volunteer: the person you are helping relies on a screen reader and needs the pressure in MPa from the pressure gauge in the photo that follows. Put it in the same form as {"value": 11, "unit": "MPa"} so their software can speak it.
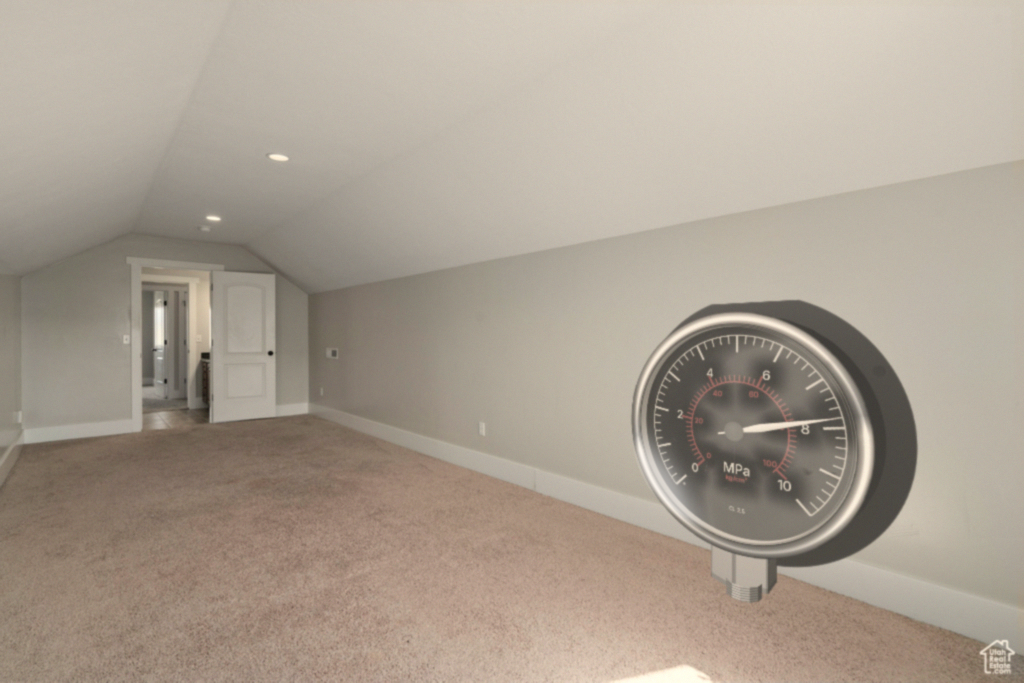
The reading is {"value": 7.8, "unit": "MPa"}
